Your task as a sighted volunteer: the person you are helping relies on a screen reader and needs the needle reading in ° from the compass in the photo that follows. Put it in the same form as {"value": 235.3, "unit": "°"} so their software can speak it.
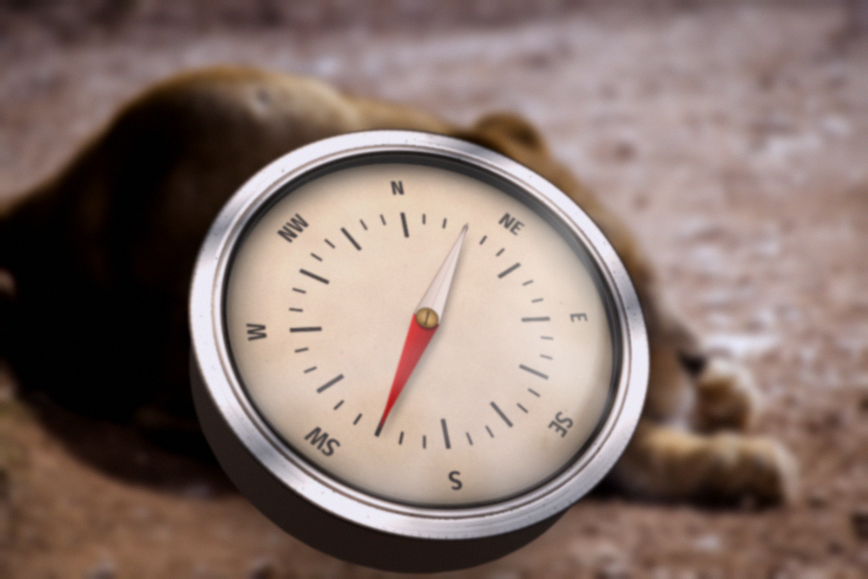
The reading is {"value": 210, "unit": "°"}
